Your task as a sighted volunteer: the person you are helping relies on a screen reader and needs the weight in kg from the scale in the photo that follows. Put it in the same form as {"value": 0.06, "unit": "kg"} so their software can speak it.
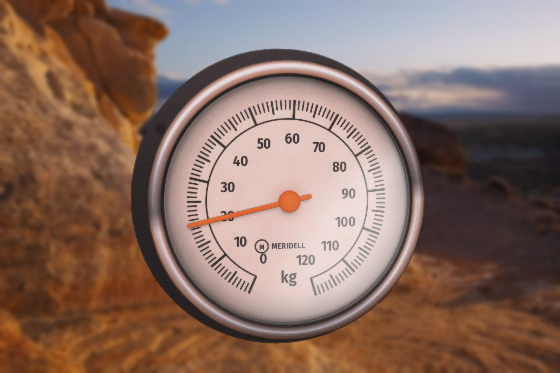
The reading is {"value": 20, "unit": "kg"}
